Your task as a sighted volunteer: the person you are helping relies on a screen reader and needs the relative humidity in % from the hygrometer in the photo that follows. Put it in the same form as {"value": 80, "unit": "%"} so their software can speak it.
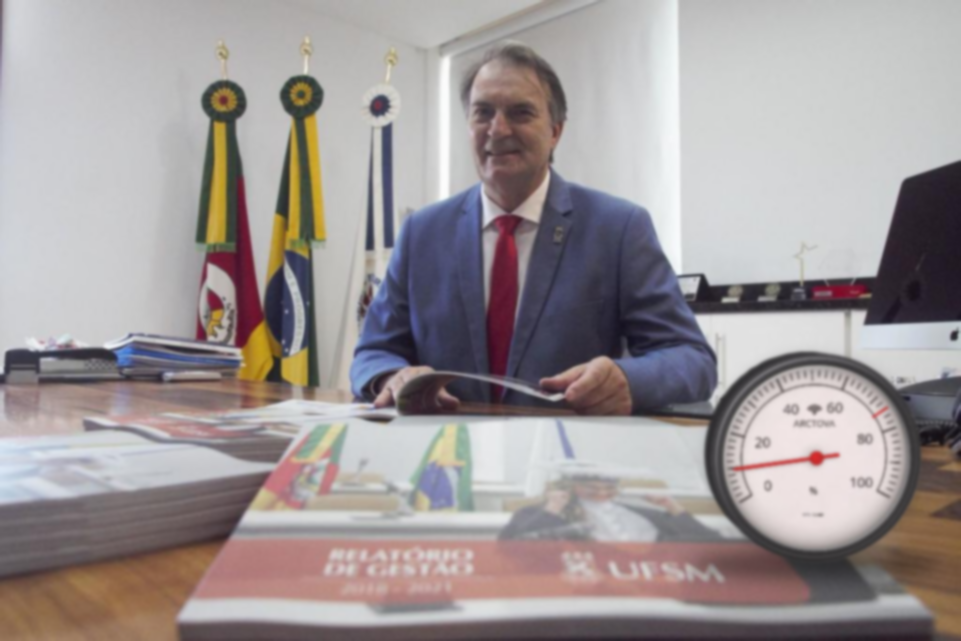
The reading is {"value": 10, "unit": "%"}
